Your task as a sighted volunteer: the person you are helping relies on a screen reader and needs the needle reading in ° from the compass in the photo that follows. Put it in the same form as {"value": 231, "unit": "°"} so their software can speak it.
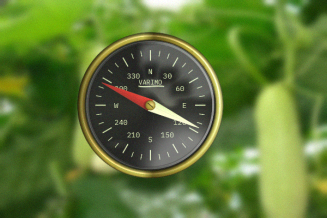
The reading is {"value": 295, "unit": "°"}
